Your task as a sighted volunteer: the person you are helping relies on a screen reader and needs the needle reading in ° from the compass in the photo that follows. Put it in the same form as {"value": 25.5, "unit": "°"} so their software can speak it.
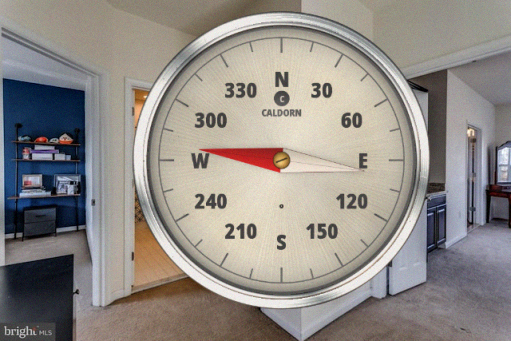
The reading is {"value": 277.5, "unit": "°"}
